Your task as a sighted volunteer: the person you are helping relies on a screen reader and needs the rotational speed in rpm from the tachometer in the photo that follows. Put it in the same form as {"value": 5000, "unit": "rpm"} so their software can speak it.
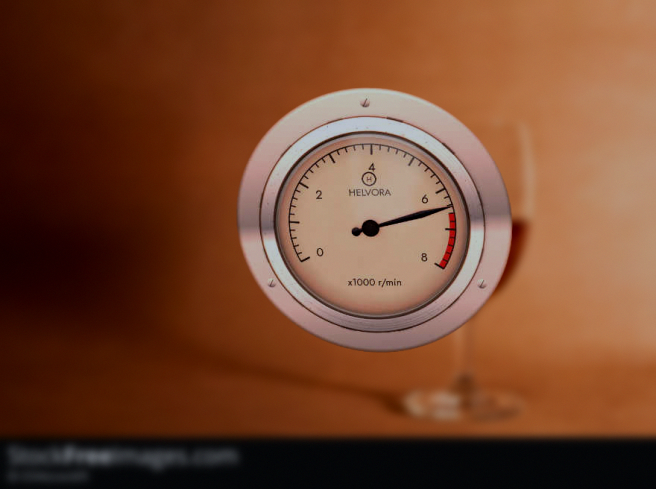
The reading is {"value": 6400, "unit": "rpm"}
